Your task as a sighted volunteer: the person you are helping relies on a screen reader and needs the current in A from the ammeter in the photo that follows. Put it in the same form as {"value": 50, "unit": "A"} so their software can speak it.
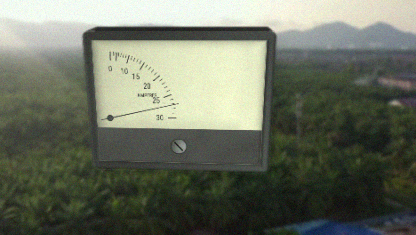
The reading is {"value": 27, "unit": "A"}
